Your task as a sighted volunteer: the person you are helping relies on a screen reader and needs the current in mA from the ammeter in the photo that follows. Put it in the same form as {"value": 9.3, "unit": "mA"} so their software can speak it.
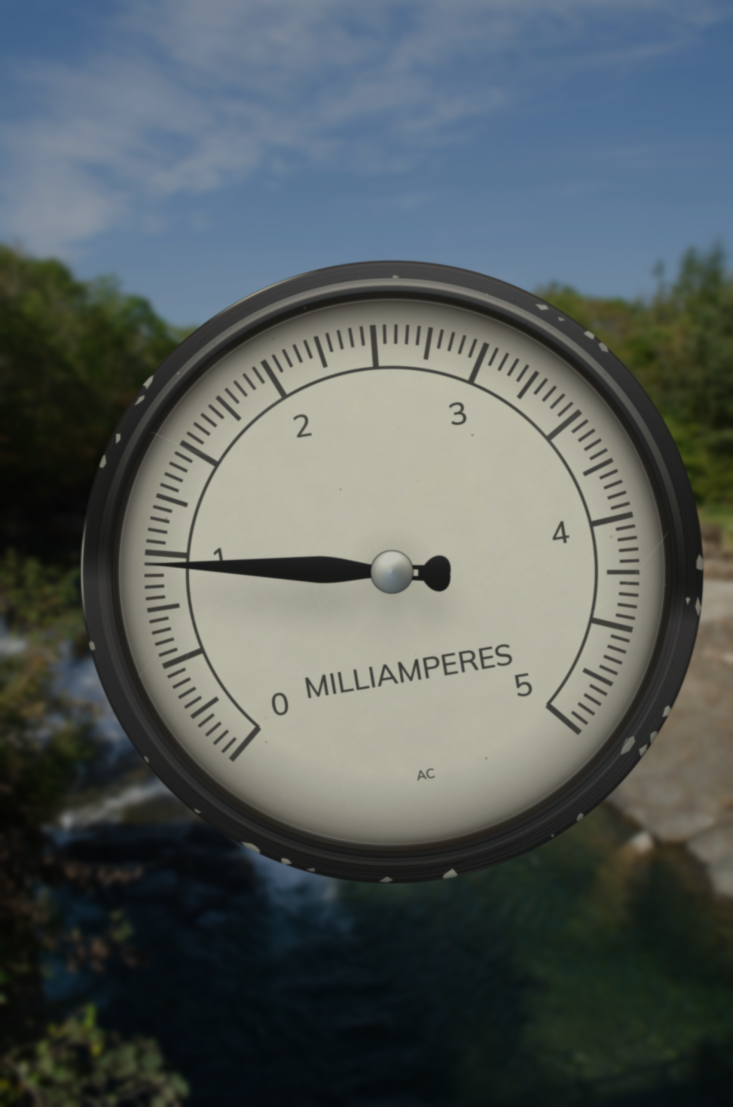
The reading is {"value": 0.95, "unit": "mA"}
